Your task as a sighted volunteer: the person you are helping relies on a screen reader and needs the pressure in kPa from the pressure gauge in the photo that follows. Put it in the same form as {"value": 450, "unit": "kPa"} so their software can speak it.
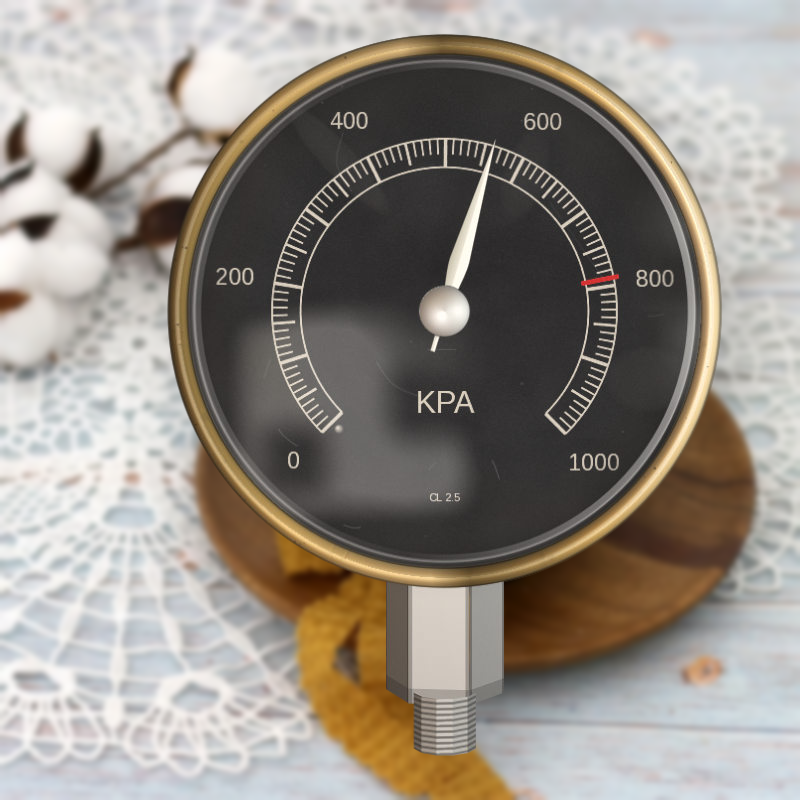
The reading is {"value": 560, "unit": "kPa"}
